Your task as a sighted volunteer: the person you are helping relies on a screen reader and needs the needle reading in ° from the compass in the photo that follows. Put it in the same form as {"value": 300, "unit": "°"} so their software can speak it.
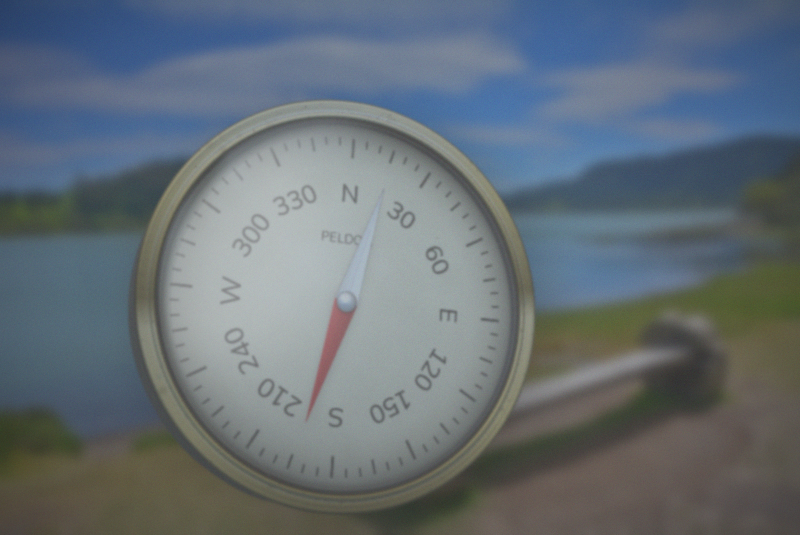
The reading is {"value": 195, "unit": "°"}
